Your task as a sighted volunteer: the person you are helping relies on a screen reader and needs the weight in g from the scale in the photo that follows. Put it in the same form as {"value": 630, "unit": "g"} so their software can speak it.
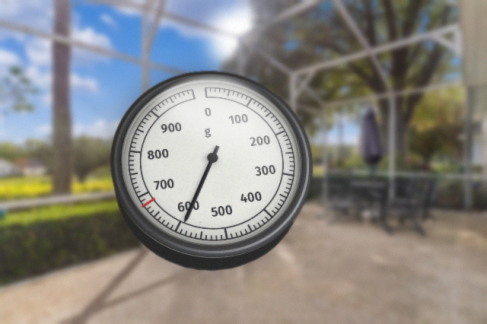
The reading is {"value": 590, "unit": "g"}
